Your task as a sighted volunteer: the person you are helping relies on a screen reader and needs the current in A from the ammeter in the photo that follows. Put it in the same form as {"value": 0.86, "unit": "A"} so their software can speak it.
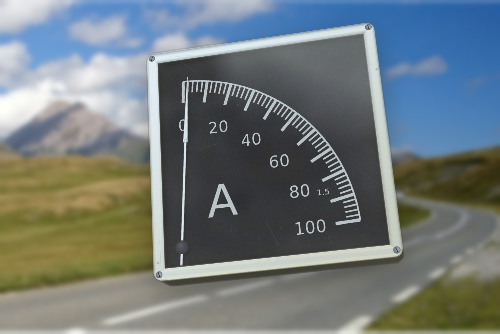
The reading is {"value": 2, "unit": "A"}
